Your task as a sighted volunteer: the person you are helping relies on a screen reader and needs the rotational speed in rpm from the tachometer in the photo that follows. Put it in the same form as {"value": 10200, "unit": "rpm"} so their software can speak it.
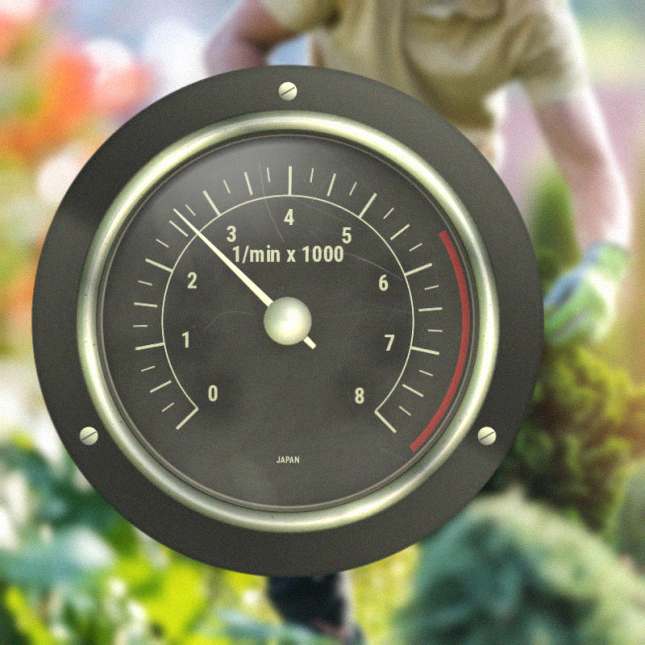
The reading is {"value": 2625, "unit": "rpm"}
